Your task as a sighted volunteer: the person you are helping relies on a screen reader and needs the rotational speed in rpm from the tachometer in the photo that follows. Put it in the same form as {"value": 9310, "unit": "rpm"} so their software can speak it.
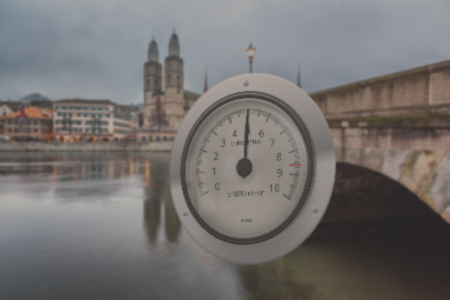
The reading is {"value": 5000, "unit": "rpm"}
